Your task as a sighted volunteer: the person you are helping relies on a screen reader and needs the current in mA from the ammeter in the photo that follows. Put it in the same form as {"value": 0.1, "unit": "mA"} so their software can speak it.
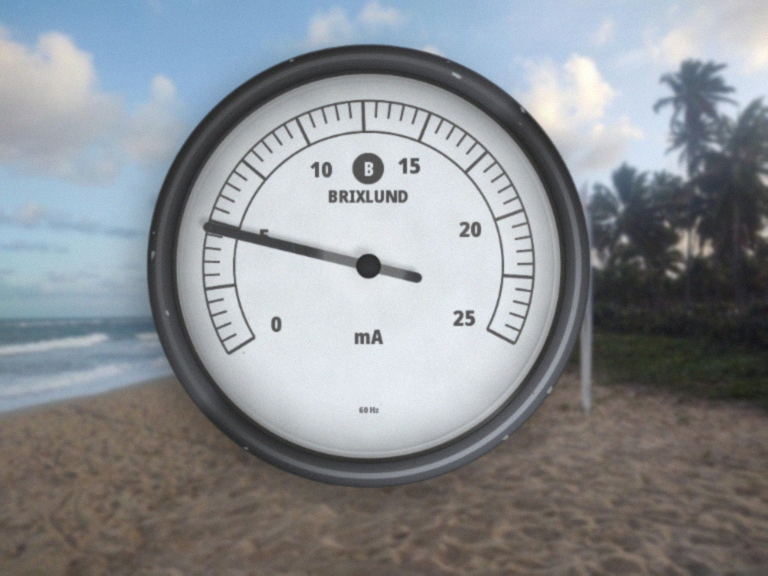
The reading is {"value": 4.75, "unit": "mA"}
